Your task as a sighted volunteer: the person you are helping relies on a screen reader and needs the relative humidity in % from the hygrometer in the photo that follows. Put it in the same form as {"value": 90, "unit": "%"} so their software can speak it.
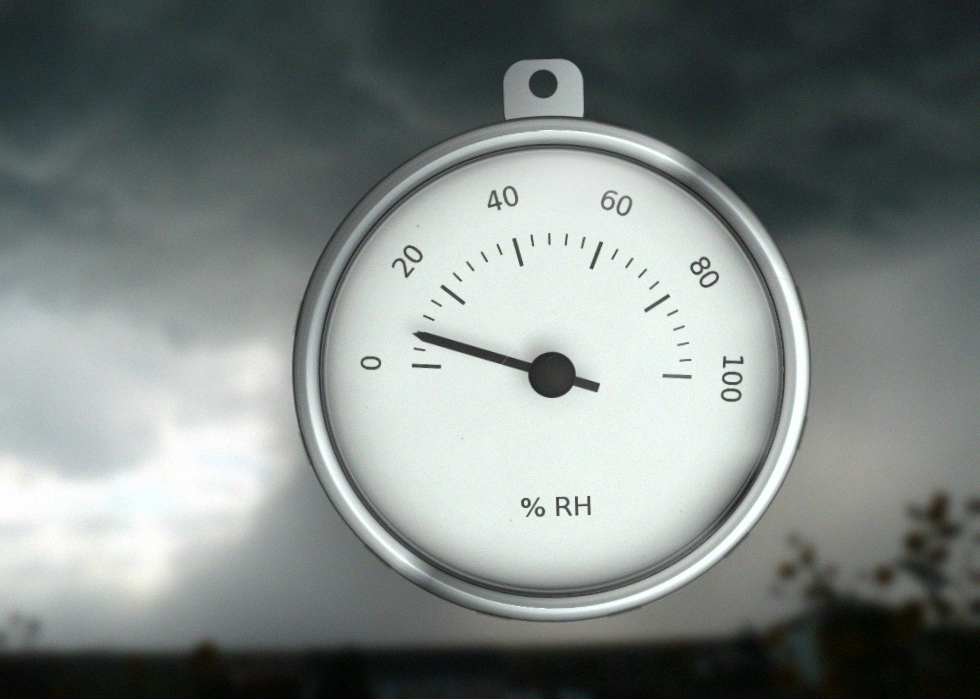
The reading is {"value": 8, "unit": "%"}
